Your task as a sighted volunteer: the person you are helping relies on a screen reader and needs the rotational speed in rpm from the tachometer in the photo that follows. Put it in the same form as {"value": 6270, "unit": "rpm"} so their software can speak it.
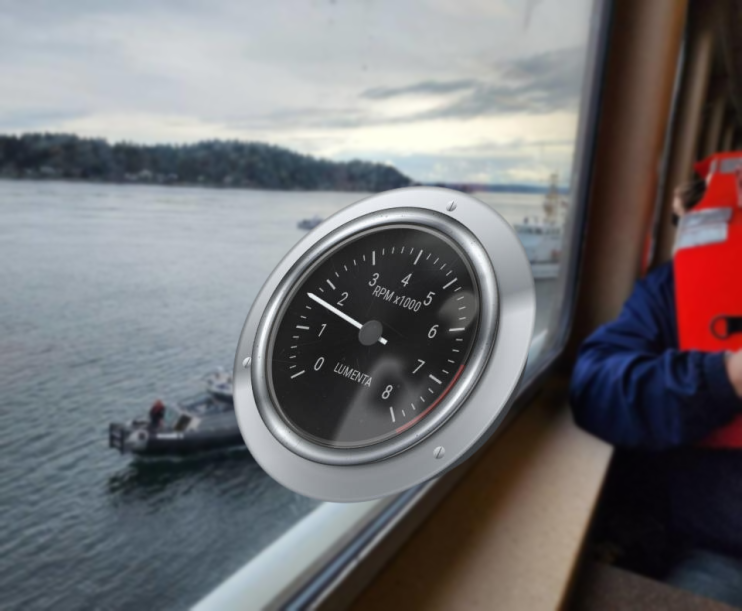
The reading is {"value": 1600, "unit": "rpm"}
